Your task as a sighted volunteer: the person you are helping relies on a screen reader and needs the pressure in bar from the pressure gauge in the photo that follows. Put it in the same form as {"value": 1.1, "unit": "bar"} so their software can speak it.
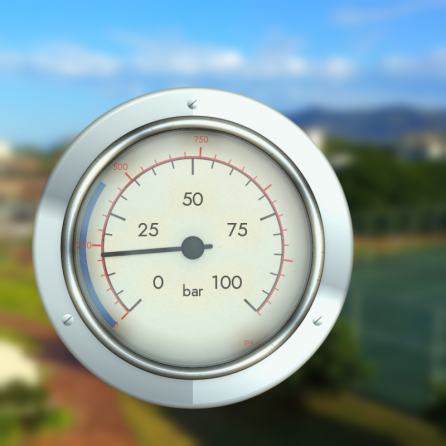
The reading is {"value": 15, "unit": "bar"}
